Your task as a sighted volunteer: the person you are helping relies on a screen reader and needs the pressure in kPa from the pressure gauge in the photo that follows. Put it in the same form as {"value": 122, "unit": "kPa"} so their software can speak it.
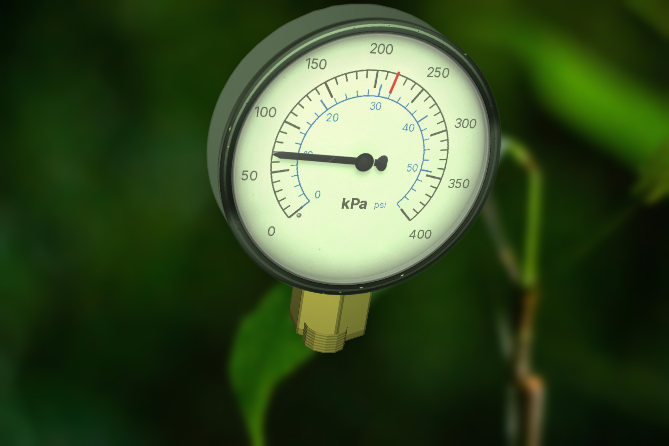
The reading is {"value": 70, "unit": "kPa"}
